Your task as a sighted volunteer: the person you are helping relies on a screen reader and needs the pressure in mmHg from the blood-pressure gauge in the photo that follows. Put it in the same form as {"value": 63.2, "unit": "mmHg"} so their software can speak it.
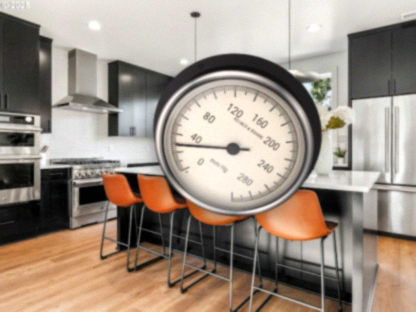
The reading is {"value": 30, "unit": "mmHg"}
